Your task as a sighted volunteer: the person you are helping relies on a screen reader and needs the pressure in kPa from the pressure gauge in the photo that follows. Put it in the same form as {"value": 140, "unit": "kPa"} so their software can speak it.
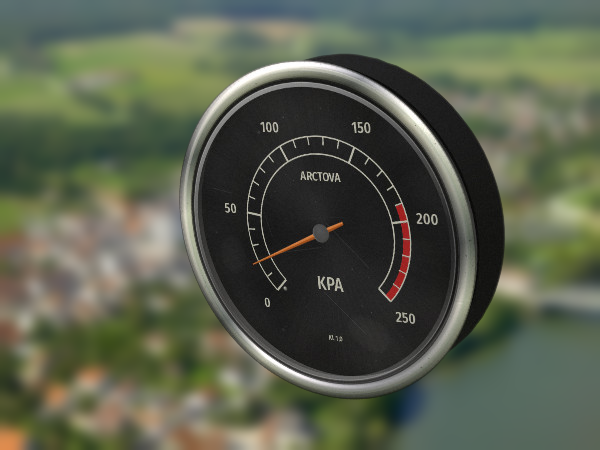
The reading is {"value": 20, "unit": "kPa"}
